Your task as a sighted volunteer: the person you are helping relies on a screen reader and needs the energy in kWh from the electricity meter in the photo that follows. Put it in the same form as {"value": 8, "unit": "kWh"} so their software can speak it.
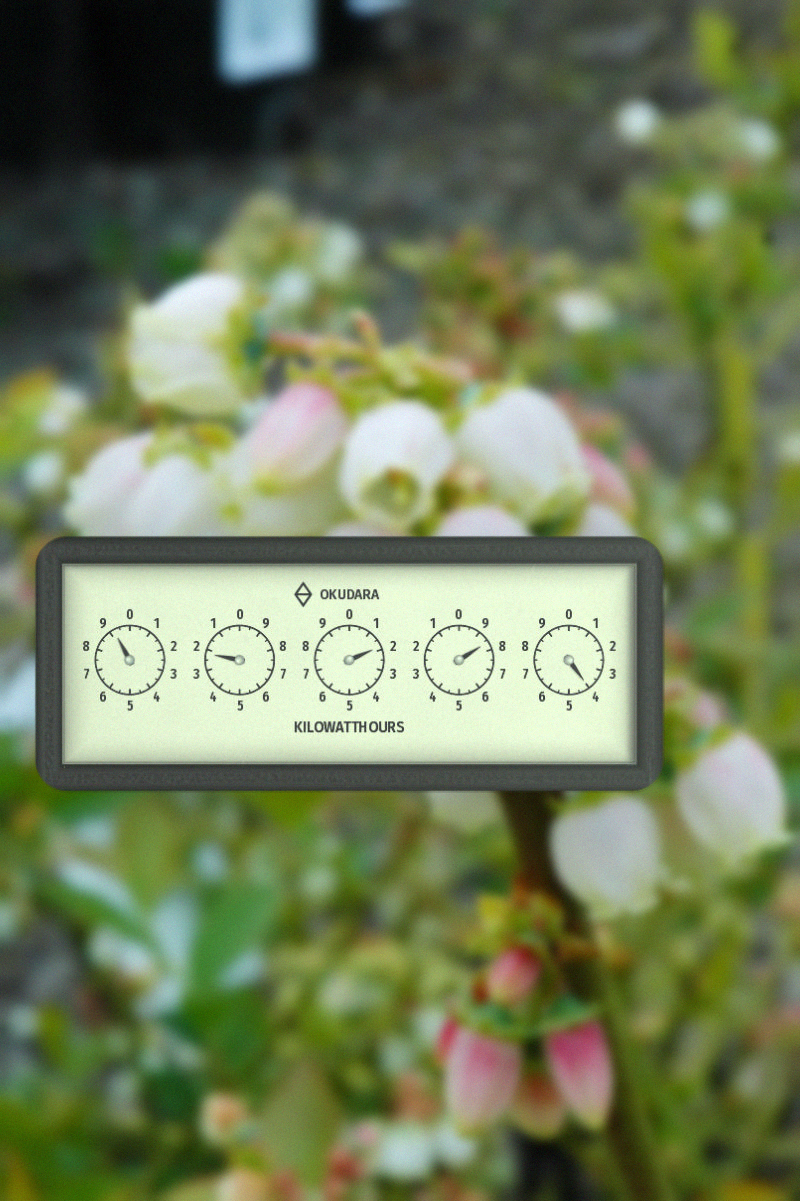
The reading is {"value": 92184, "unit": "kWh"}
